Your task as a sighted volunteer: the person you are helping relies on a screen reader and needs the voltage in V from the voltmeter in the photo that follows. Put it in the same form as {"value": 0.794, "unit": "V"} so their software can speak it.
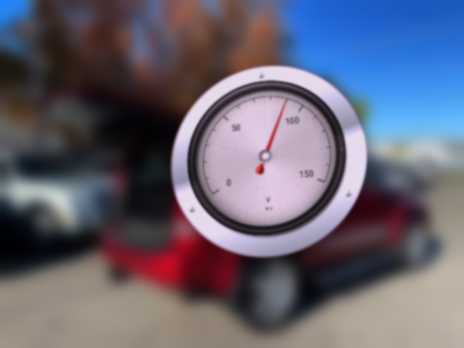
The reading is {"value": 90, "unit": "V"}
